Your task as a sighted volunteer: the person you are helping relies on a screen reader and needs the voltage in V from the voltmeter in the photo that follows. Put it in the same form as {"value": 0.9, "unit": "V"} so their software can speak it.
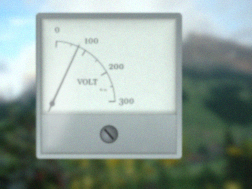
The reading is {"value": 75, "unit": "V"}
